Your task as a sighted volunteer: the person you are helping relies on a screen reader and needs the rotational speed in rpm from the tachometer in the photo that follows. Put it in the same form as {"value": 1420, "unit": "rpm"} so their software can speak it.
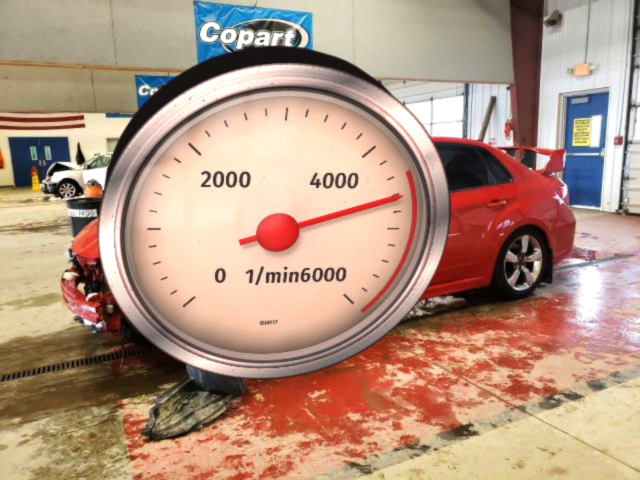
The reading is {"value": 4600, "unit": "rpm"}
